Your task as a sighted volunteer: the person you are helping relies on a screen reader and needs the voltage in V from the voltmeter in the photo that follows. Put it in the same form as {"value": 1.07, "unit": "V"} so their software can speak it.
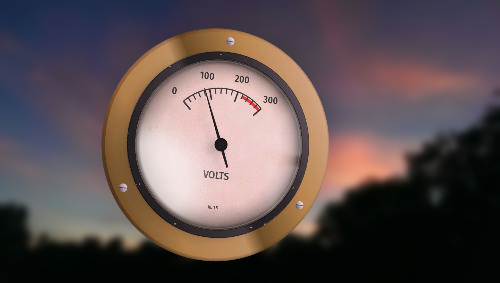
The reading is {"value": 80, "unit": "V"}
